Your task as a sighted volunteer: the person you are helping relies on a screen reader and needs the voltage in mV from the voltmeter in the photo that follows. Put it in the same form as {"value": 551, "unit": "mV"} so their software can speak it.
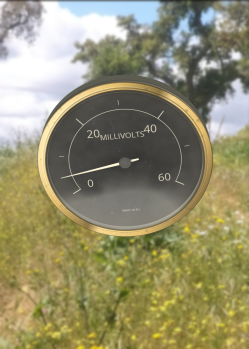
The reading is {"value": 5, "unit": "mV"}
